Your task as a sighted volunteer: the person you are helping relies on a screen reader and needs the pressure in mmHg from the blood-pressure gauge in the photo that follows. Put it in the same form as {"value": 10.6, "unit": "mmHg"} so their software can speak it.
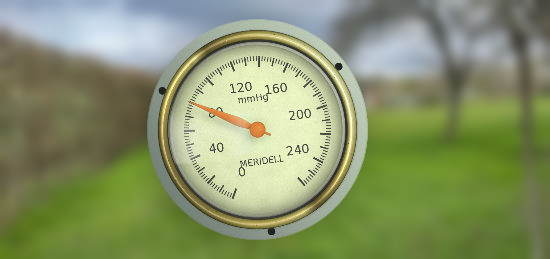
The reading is {"value": 80, "unit": "mmHg"}
